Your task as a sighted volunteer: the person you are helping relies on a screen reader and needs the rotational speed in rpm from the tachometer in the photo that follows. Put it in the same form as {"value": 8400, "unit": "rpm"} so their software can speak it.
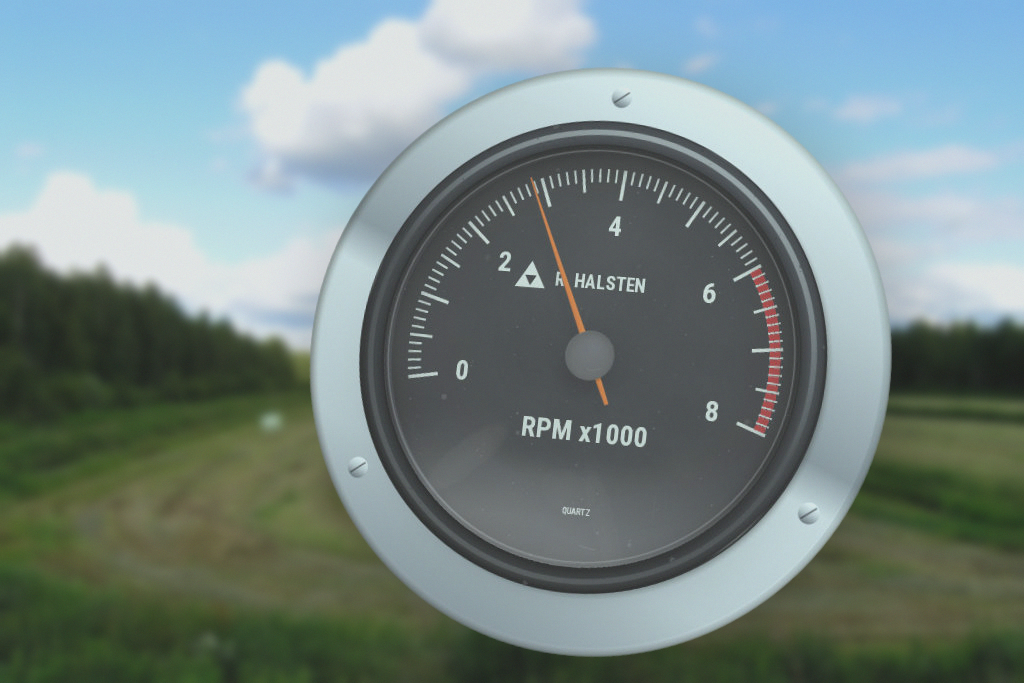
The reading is {"value": 2900, "unit": "rpm"}
